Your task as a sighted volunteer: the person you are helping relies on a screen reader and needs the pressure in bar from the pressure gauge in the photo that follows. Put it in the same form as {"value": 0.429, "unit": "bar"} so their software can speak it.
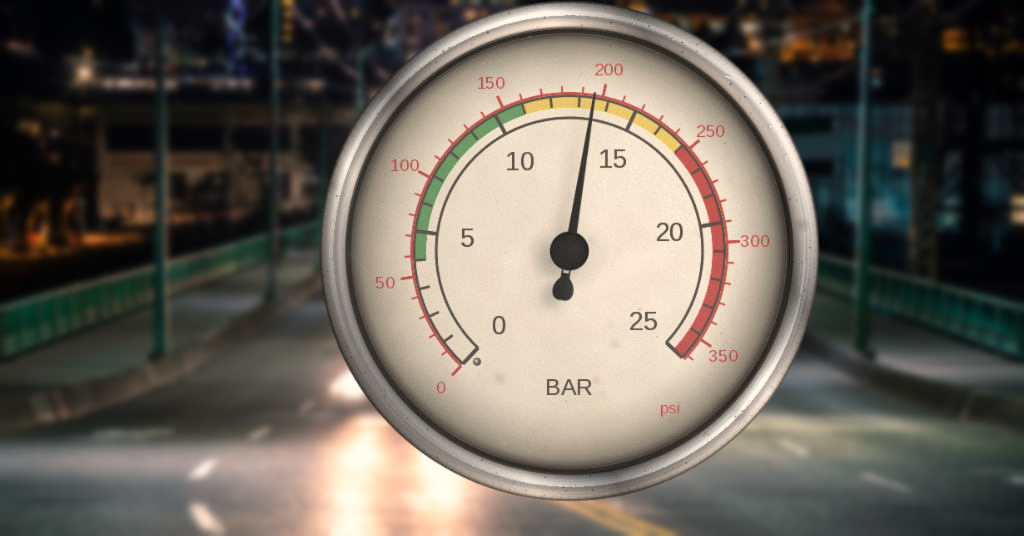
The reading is {"value": 13.5, "unit": "bar"}
